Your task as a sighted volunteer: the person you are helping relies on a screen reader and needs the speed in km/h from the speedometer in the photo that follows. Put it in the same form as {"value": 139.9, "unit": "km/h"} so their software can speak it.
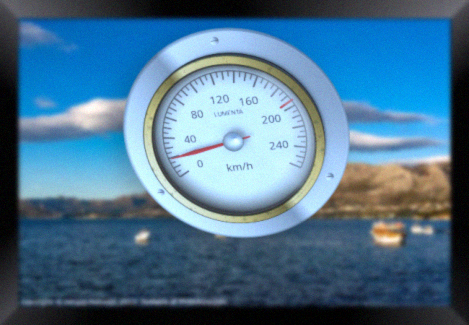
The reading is {"value": 20, "unit": "km/h"}
